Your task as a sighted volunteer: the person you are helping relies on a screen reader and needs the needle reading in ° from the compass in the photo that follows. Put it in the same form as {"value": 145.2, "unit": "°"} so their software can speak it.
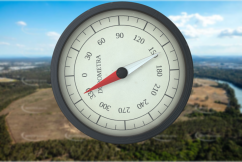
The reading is {"value": 335, "unit": "°"}
